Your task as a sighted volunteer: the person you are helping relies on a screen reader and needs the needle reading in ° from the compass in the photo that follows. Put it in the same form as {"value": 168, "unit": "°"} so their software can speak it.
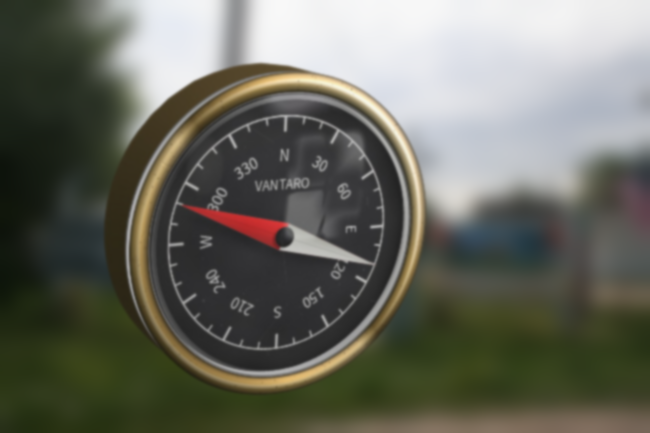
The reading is {"value": 290, "unit": "°"}
